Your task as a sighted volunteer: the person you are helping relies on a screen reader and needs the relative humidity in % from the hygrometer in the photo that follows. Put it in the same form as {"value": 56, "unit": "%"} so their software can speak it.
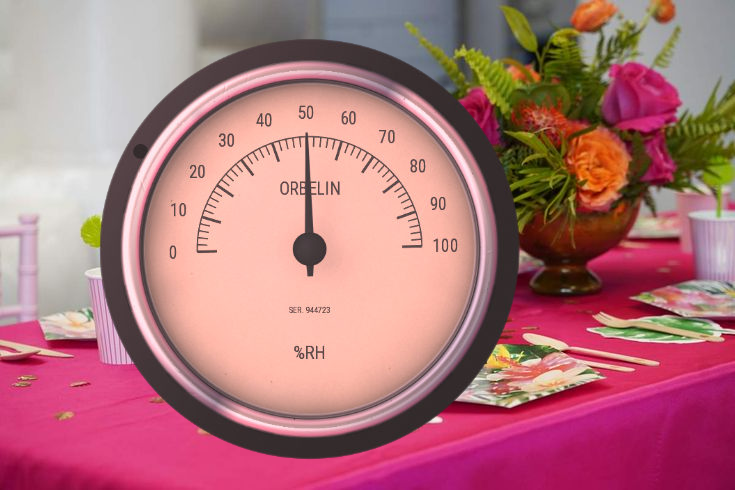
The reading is {"value": 50, "unit": "%"}
